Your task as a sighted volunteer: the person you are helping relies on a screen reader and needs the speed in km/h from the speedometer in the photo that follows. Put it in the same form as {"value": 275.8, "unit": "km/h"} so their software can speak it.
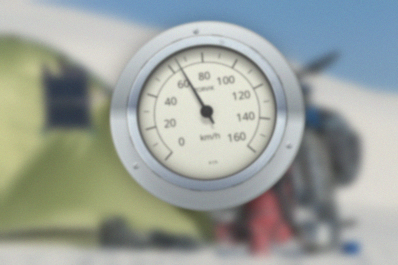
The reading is {"value": 65, "unit": "km/h"}
